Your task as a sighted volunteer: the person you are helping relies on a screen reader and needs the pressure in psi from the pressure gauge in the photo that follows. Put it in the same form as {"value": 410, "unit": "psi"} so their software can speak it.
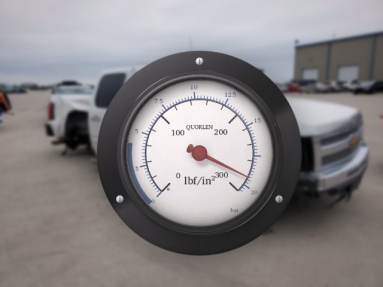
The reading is {"value": 280, "unit": "psi"}
